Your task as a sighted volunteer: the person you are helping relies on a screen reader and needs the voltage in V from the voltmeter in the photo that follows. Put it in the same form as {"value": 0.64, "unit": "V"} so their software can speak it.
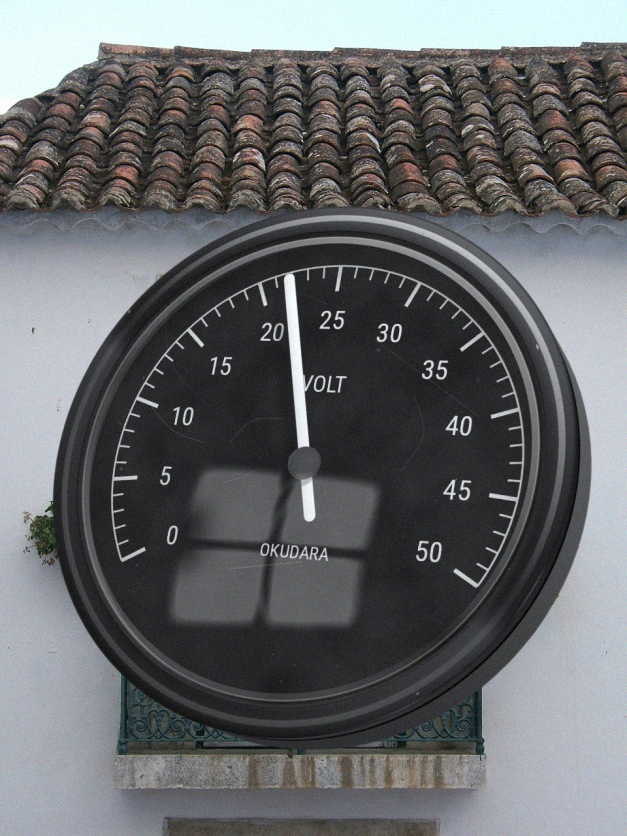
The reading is {"value": 22, "unit": "V"}
